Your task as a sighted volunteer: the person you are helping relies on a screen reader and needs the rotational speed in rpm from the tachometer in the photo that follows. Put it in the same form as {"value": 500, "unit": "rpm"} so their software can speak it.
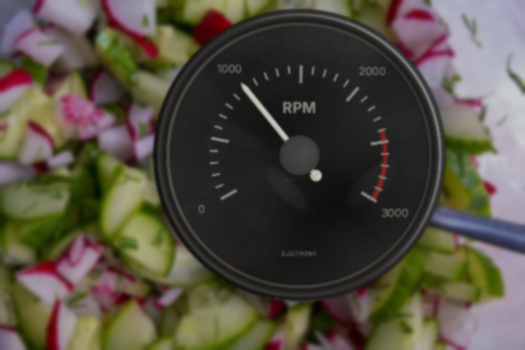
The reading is {"value": 1000, "unit": "rpm"}
